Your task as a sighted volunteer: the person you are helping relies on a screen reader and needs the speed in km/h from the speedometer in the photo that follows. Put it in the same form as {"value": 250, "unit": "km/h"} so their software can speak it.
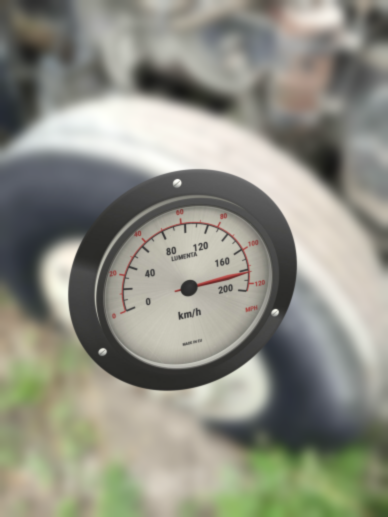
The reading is {"value": 180, "unit": "km/h"}
